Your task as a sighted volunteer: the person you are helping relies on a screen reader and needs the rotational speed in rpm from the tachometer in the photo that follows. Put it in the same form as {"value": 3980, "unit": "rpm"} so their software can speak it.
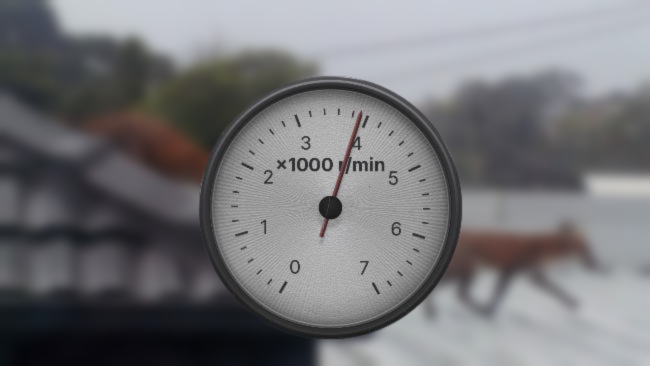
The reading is {"value": 3900, "unit": "rpm"}
